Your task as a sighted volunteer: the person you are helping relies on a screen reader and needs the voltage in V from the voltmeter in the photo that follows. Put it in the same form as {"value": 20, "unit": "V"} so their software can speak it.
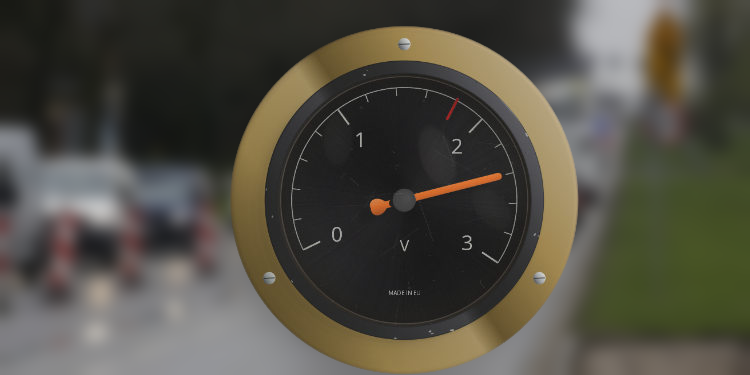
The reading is {"value": 2.4, "unit": "V"}
